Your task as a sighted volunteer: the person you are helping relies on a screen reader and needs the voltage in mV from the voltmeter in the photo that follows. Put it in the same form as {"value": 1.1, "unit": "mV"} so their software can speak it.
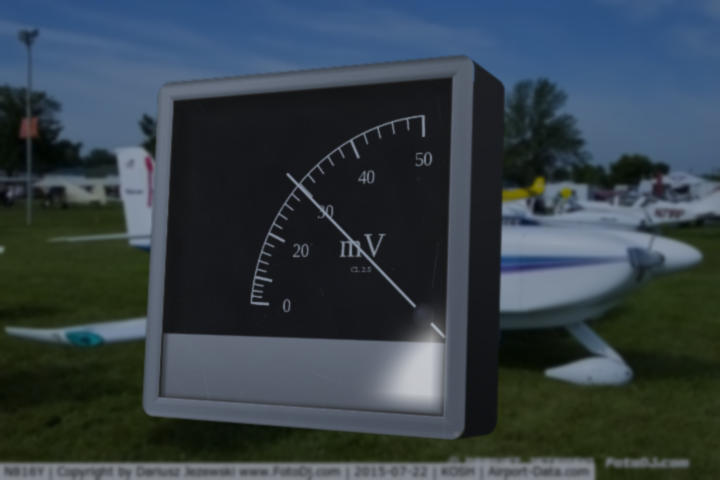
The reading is {"value": 30, "unit": "mV"}
